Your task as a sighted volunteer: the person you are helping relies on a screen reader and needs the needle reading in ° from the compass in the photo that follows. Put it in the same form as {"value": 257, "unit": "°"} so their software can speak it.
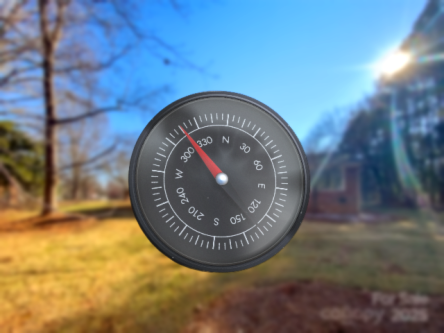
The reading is {"value": 315, "unit": "°"}
